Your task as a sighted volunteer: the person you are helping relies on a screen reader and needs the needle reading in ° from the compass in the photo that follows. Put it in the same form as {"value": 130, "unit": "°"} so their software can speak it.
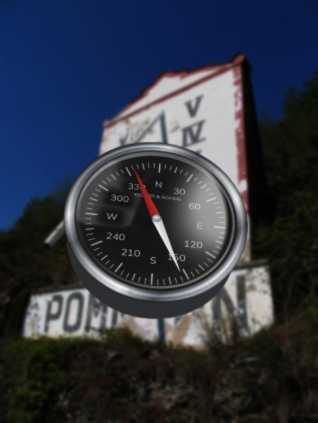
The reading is {"value": 335, "unit": "°"}
